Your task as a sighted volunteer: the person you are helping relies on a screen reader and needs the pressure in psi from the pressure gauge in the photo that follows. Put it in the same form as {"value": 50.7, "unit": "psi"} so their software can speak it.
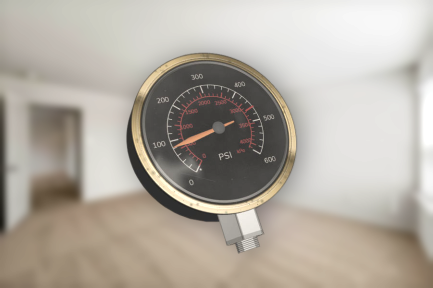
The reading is {"value": 80, "unit": "psi"}
